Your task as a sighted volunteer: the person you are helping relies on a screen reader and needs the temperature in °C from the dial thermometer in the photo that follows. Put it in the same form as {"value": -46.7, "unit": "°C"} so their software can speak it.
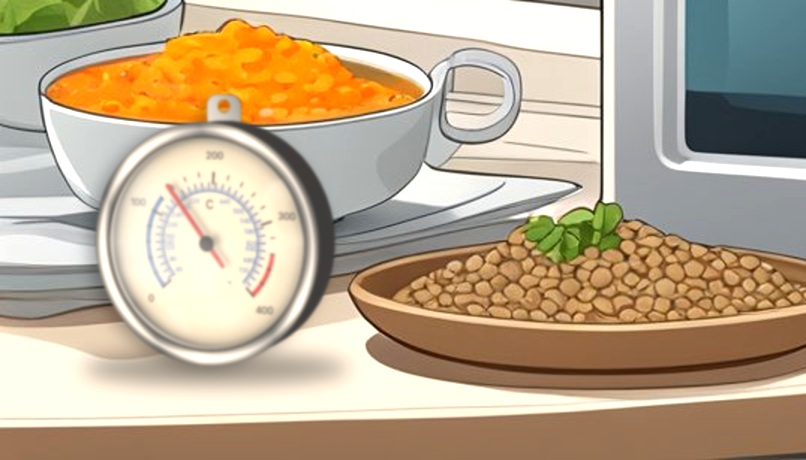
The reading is {"value": 140, "unit": "°C"}
